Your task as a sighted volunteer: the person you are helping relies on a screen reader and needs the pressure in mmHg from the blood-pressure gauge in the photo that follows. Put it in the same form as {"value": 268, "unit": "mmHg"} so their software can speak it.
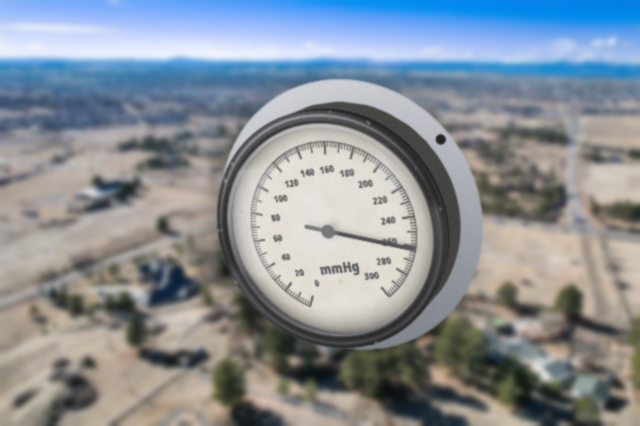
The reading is {"value": 260, "unit": "mmHg"}
